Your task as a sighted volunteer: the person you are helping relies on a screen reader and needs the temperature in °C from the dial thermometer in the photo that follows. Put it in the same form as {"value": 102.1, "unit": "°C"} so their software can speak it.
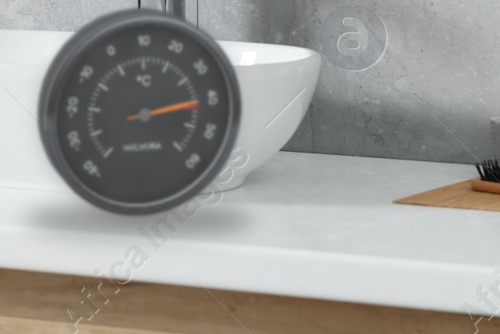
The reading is {"value": 40, "unit": "°C"}
